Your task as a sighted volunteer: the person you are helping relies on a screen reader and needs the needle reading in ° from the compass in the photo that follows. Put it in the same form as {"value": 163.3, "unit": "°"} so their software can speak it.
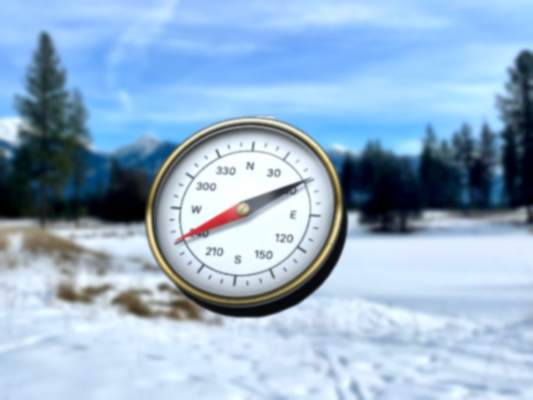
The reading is {"value": 240, "unit": "°"}
